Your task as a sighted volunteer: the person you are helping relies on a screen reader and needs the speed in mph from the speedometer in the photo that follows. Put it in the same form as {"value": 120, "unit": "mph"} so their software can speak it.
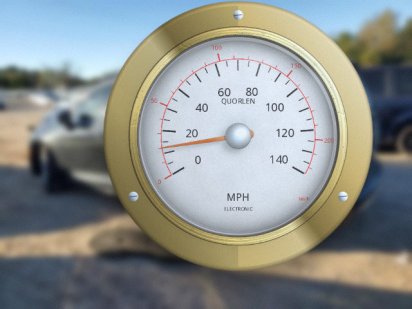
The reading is {"value": 12.5, "unit": "mph"}
